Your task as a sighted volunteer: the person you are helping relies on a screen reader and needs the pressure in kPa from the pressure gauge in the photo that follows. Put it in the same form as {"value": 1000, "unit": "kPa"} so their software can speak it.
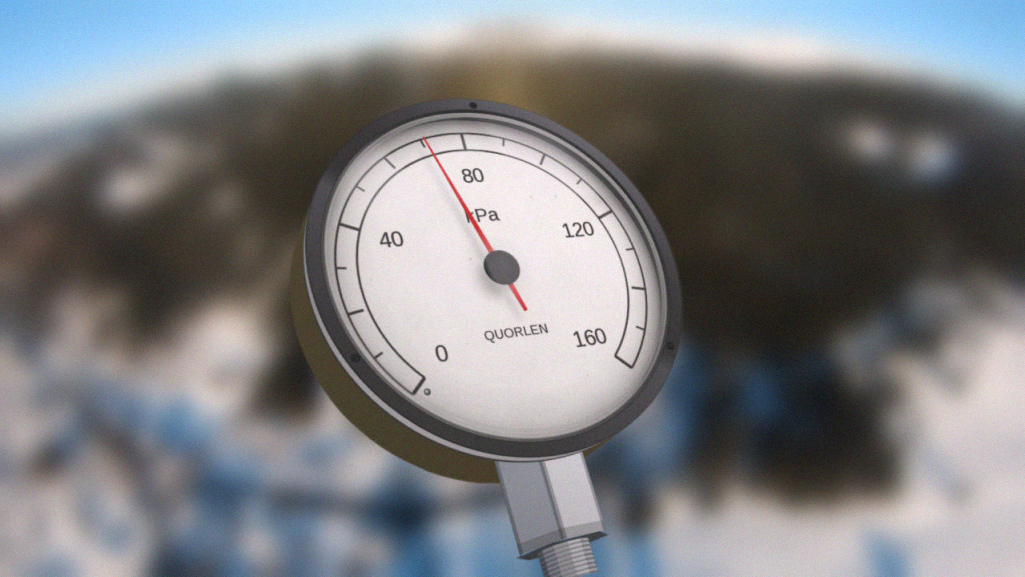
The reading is {"value": 70, "unit": "kPa"}
